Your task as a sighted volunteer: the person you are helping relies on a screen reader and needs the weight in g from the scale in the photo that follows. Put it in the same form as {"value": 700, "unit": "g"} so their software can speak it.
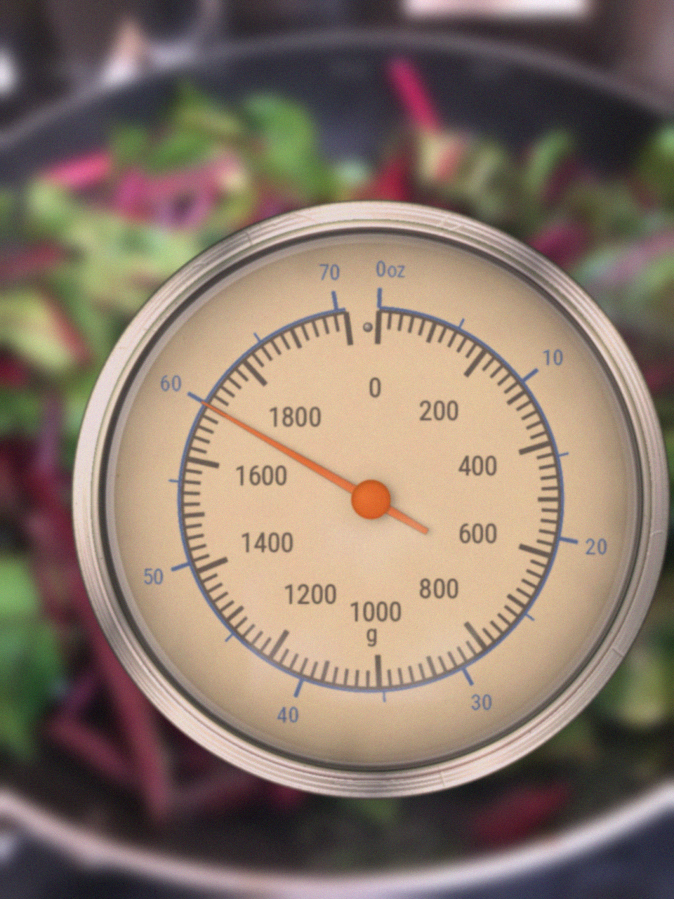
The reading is {"value": 1700, "unit": "g"}
